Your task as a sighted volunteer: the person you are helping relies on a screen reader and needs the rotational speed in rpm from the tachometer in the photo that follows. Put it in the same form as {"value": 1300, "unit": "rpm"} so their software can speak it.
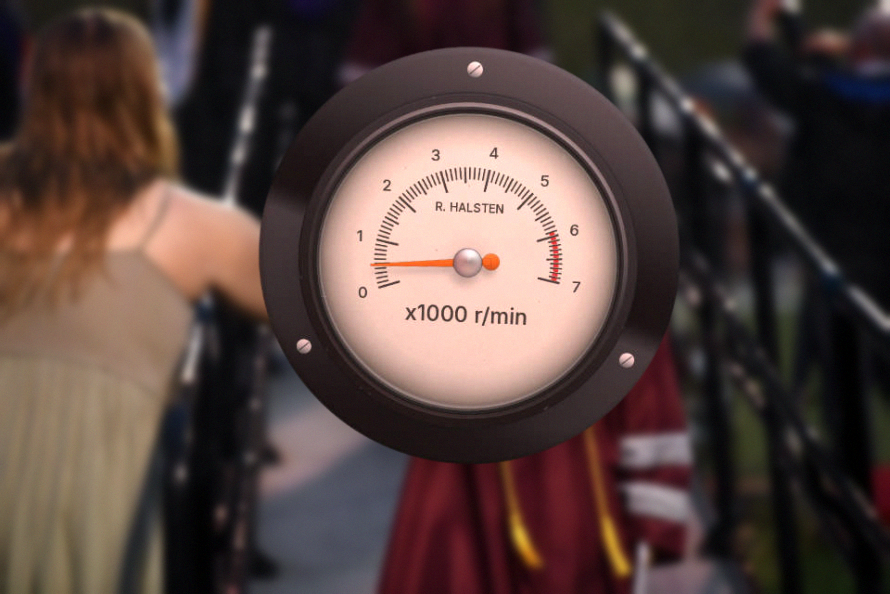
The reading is {"value": 500, "unit": "rpm"}
